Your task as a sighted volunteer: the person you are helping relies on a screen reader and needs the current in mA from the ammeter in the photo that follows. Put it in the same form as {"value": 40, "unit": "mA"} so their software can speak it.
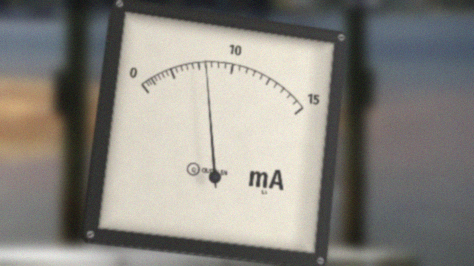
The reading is {"value": 8, "unit": "mA"}
